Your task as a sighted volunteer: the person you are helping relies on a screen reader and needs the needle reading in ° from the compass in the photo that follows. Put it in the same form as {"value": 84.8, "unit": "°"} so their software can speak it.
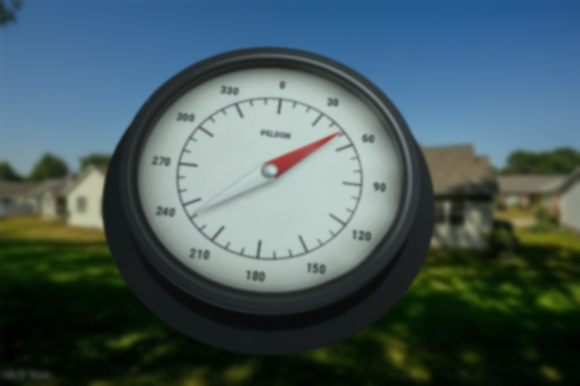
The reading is {"value": 50, "unit": "°"}
